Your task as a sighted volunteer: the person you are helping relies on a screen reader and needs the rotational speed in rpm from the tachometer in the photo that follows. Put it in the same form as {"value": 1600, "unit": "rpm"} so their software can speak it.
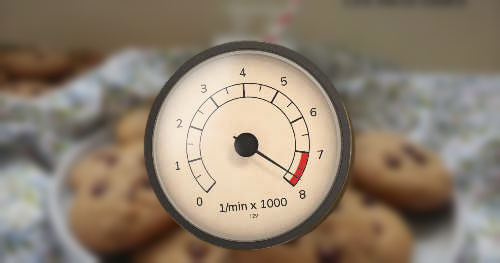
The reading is {"value": 7750, "unit": "rpm"}
